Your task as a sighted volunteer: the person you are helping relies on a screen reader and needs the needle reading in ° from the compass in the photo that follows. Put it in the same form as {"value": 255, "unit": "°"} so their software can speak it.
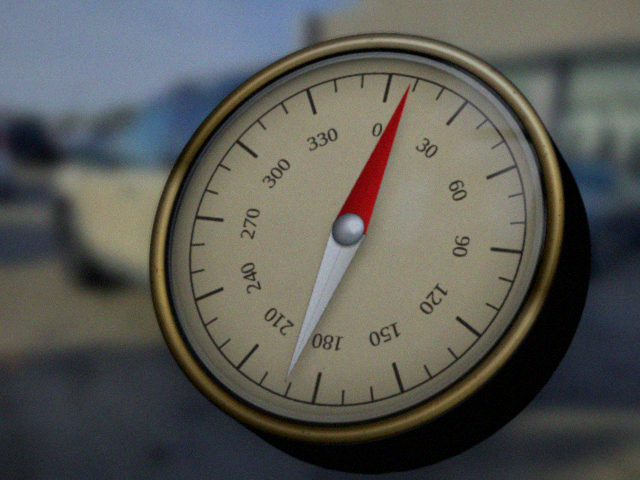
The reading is {"value": 10, "unit": "°"}
